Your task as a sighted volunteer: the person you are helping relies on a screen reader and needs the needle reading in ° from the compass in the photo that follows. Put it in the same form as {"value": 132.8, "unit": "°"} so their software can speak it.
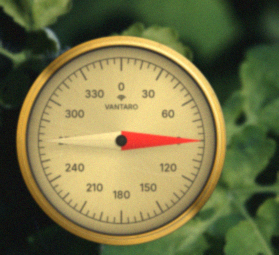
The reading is {"value": 90, "unit": "°"}
